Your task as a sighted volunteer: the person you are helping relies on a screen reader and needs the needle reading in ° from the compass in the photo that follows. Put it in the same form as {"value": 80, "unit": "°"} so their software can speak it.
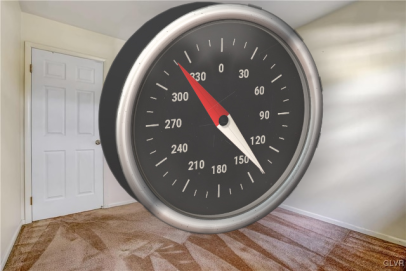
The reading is {"value": 320, "unit": "°"}
